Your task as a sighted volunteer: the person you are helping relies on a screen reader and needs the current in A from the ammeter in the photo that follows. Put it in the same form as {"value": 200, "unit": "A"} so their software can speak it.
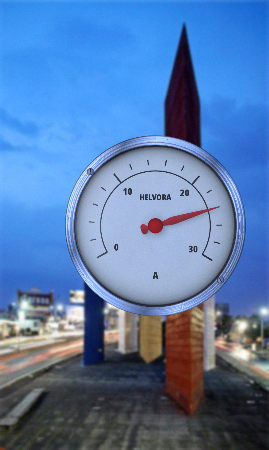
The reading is {"value": 24, "unit": "A"}
